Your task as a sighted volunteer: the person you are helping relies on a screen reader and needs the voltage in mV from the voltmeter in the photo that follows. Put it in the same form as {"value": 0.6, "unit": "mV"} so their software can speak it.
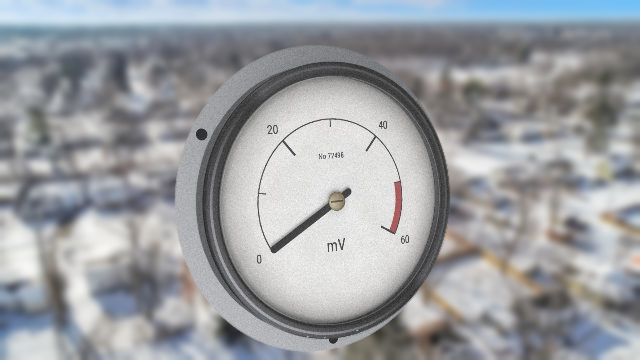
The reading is {"value": 0, "unit": "mV"}
